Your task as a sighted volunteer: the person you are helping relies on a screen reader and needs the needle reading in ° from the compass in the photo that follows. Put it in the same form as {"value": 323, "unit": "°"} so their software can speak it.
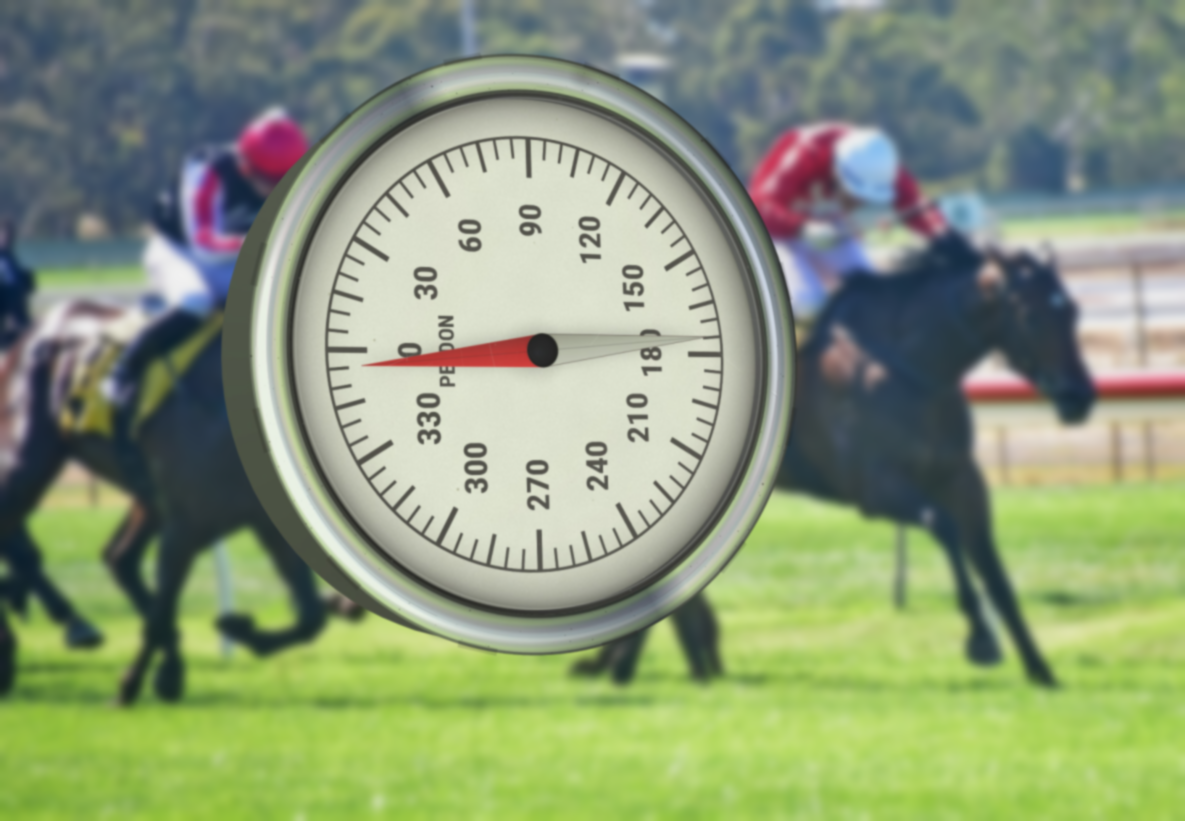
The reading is {"value": 355, "unit": "°"}
